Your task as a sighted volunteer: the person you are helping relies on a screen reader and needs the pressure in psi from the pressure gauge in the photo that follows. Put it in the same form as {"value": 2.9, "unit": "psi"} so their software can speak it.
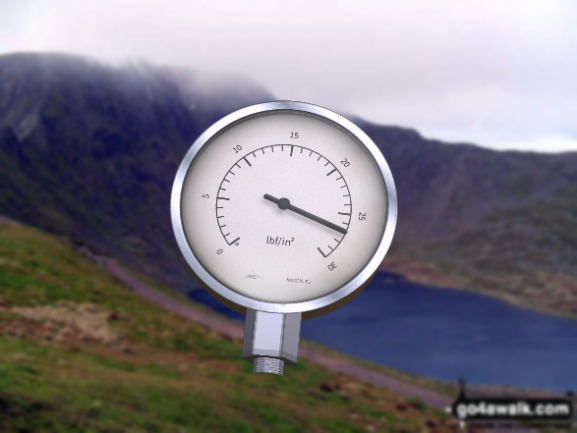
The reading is {"value": 27, "unit": "psi"}
